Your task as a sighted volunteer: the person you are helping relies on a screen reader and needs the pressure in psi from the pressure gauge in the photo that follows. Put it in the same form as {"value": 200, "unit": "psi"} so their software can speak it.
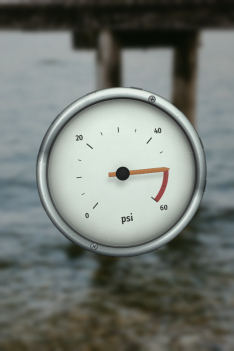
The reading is {"value": 50, "unit": "psi"}
